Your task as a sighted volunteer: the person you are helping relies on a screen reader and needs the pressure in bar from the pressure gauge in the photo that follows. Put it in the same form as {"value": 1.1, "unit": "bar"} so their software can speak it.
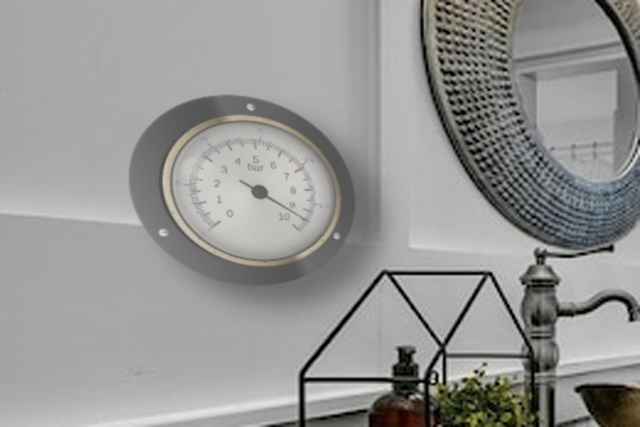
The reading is {"value": 9.5, "unit": "bar"}
